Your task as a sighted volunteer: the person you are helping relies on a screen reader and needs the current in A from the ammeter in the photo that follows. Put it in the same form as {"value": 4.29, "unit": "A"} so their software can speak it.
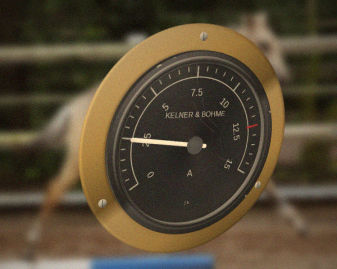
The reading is {"value": 2.5, "unit": "A"}
